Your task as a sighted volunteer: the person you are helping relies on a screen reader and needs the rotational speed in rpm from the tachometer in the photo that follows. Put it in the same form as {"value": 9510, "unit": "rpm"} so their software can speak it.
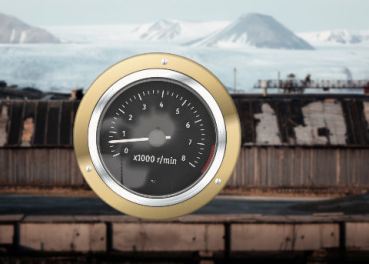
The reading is {"value": 600, "unit": "rpm"}
